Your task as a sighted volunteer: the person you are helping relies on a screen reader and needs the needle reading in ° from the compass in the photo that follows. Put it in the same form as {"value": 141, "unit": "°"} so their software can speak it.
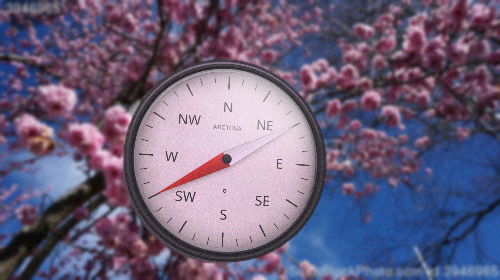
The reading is {"value": 240, "unit": "°"}
